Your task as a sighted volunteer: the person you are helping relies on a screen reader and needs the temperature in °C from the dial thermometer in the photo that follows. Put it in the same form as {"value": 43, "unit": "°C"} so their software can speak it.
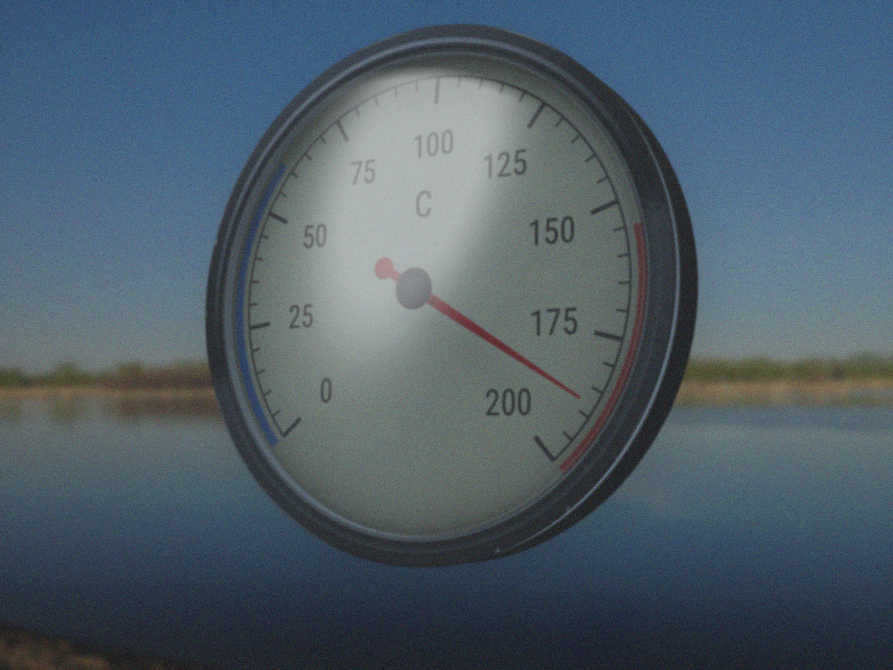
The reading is {"value": 187.5, "unit": "°C"}
